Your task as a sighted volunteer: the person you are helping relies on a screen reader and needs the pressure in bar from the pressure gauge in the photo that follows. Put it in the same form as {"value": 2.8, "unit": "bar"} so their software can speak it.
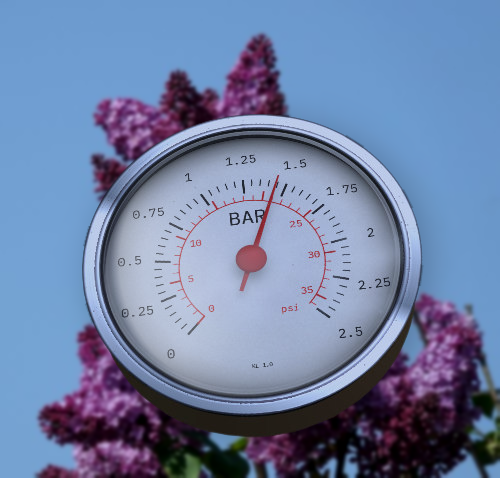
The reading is {"value": 1.45, "unit": "bar"}
